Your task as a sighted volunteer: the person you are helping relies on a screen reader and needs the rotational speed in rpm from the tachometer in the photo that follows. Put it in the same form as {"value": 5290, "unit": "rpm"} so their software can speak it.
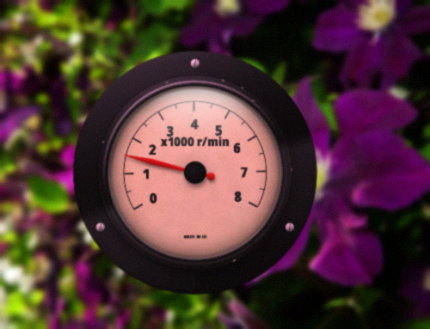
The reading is {"value": 1500, "unit": "rpm"}
